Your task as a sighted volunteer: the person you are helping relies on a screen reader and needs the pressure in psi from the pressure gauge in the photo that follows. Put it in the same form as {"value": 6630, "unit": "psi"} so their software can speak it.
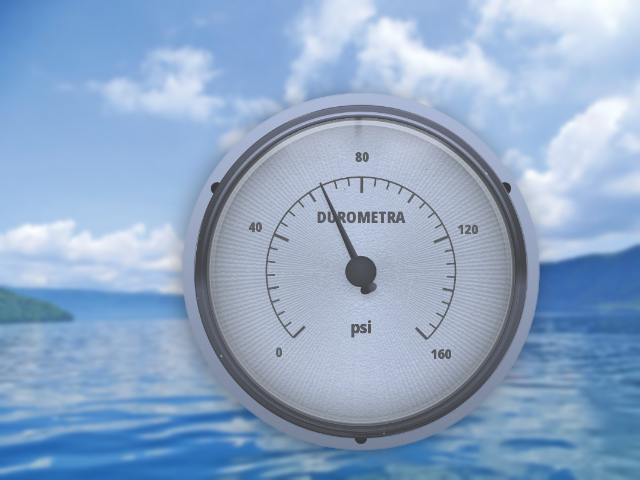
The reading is {"value": 65, "unit": "psi"}
